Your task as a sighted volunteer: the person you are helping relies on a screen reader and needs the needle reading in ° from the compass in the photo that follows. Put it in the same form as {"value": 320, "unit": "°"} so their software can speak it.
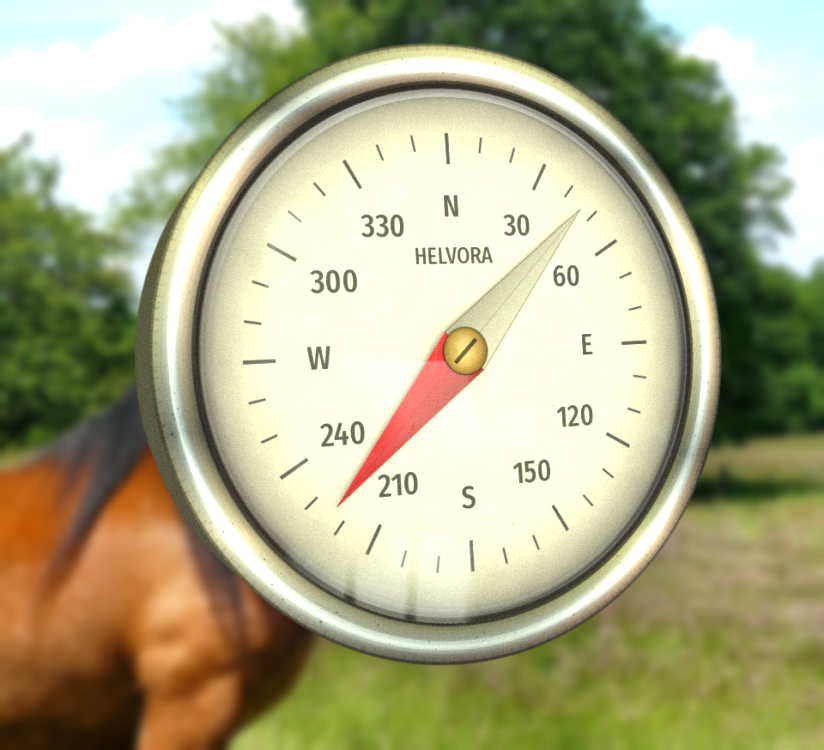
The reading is {"value": 225, "unit": "°"}
